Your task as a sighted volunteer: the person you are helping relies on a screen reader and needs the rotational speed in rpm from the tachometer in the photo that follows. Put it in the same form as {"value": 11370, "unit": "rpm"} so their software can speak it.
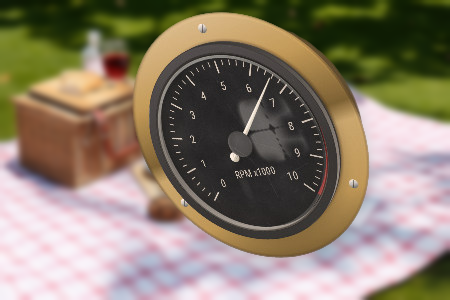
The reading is {"value": 6600, "unit": "rpm"}
